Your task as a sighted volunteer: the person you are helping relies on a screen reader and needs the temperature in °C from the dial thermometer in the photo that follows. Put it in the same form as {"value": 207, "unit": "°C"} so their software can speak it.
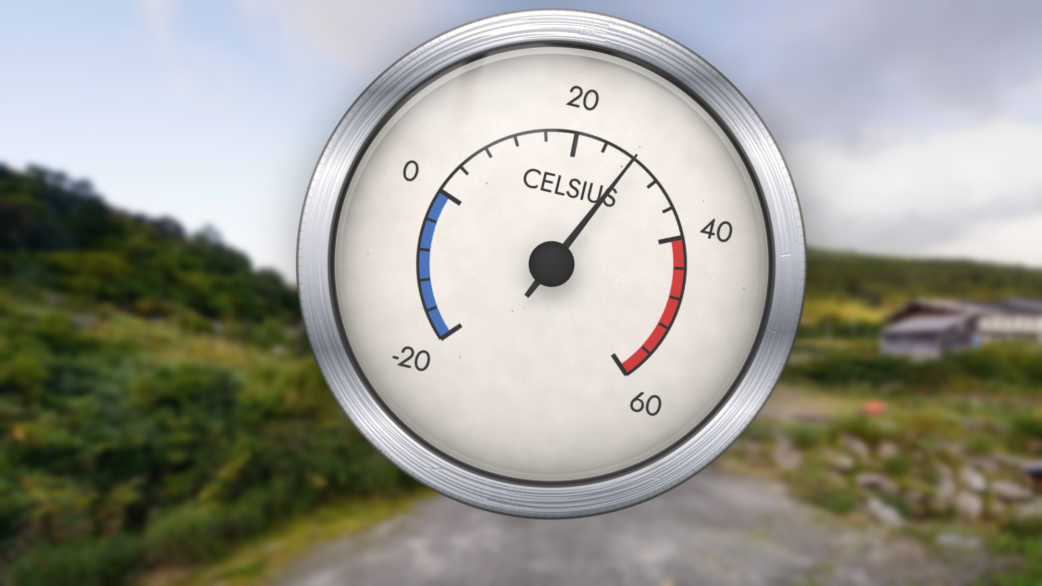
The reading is {"value": 28, "unit": "°C"}
